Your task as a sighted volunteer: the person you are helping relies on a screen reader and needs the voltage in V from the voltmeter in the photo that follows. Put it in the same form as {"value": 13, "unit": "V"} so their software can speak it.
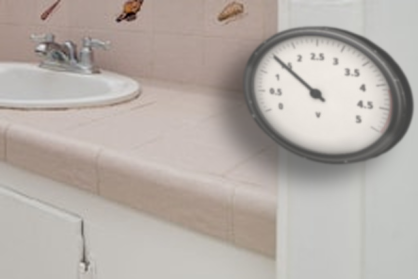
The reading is {"value": 1.5, "unit": "V"}
